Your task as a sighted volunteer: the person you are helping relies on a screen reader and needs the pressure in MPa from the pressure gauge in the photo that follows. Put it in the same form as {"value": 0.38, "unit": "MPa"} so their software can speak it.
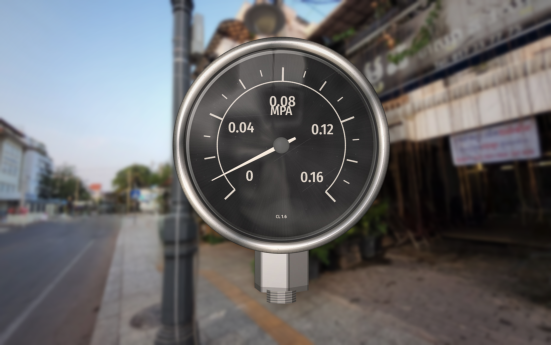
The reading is {"value": 0.01, "unit": "MPa"}
